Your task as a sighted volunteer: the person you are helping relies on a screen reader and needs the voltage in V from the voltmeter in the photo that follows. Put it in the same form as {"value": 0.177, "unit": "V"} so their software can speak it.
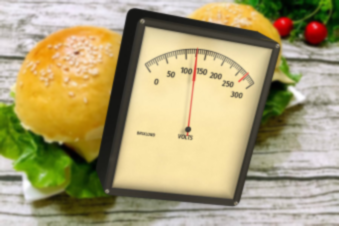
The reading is {"value": 125, "unit": "V"}
